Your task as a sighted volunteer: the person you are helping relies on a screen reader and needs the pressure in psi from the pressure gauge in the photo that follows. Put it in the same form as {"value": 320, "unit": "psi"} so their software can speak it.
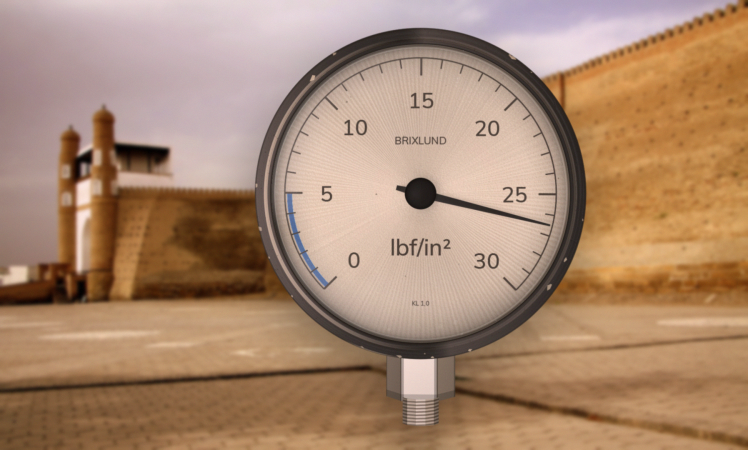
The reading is {"value": 26.5, "unit": "psi"}
